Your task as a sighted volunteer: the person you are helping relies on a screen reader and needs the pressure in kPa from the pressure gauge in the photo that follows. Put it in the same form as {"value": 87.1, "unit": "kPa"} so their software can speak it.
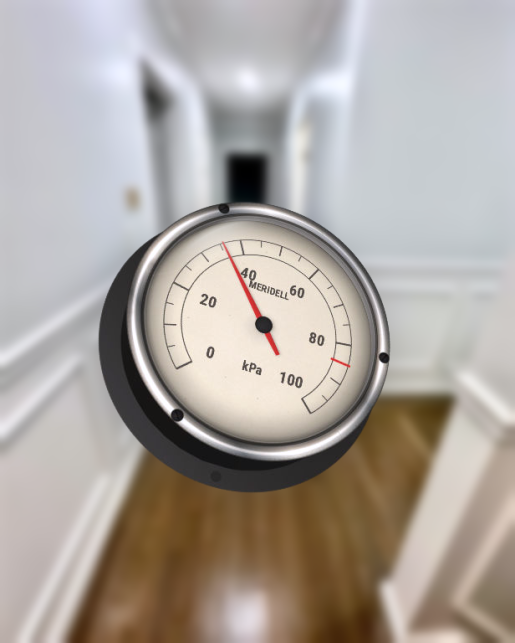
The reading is {"value": 35, "unit": "kPa"}
